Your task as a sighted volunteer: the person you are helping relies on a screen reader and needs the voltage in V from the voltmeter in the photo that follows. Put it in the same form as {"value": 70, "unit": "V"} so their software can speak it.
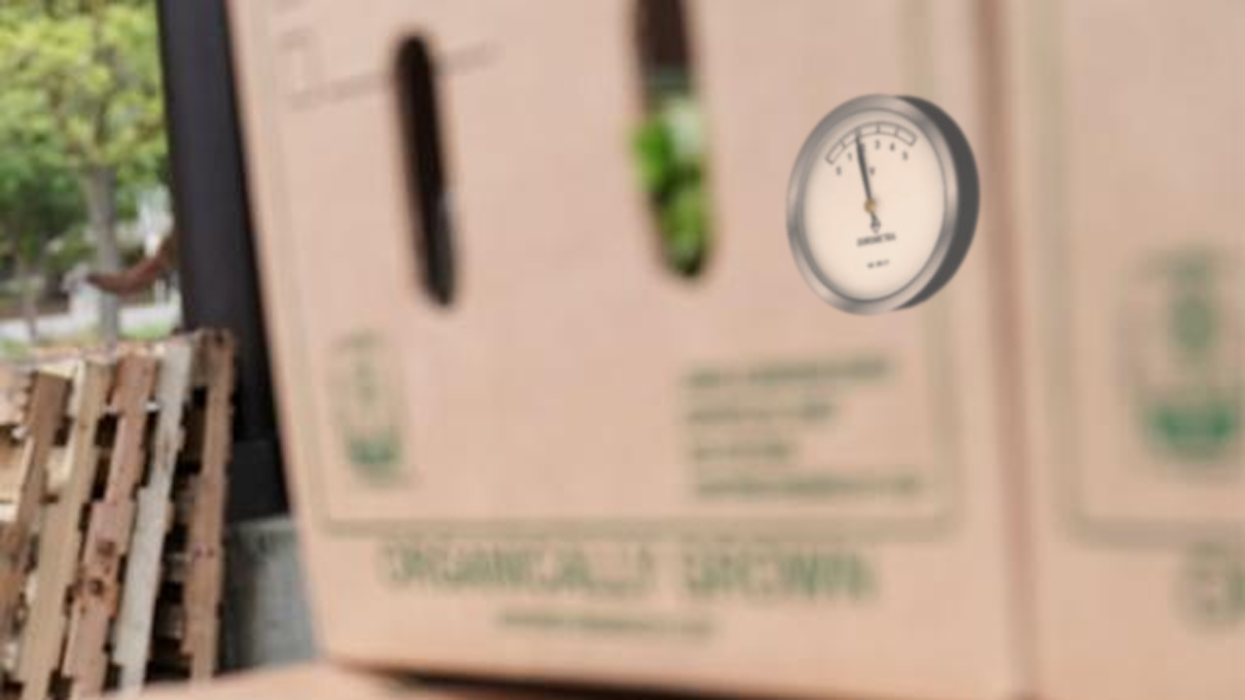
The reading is {"value": 2, "unit": "V"}
